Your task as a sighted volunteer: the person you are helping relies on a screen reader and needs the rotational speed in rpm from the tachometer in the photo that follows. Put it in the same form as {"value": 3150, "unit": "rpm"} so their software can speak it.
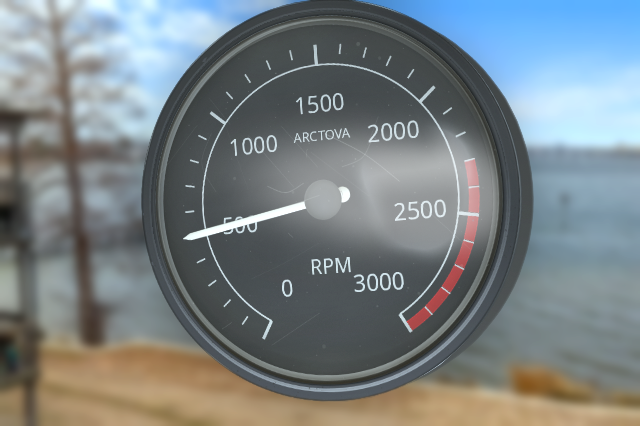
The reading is {"value": 500, "unit": "rpm"}
